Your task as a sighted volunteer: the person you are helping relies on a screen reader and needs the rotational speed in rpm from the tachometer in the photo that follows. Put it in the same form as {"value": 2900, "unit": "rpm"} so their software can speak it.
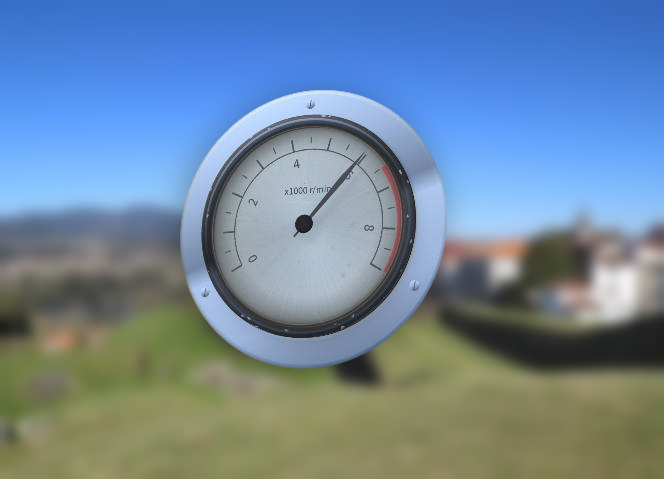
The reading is {"value": 6000, "unit": "rpm"}
